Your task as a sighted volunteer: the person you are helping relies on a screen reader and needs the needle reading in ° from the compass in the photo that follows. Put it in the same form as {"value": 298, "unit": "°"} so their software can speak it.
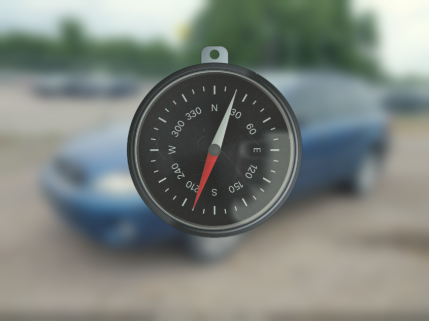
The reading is {"value": 200, "unit": "°"}
